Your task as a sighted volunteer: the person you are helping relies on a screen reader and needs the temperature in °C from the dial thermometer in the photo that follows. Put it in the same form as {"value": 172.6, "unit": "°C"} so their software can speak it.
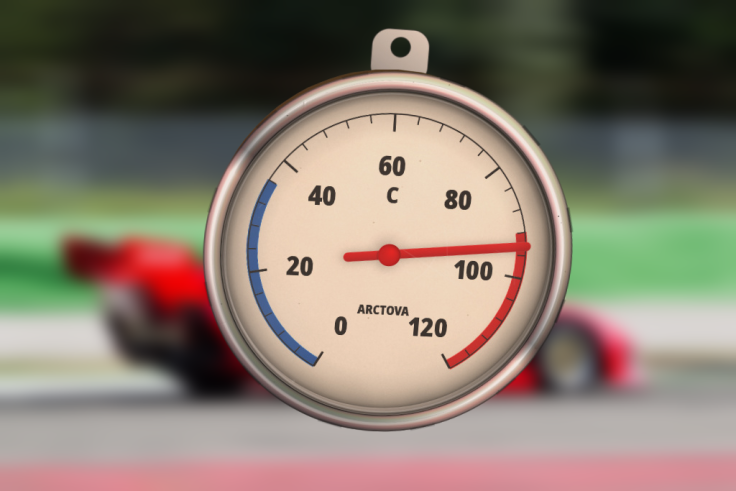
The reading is {"value": 94, "unit": "°C"}
